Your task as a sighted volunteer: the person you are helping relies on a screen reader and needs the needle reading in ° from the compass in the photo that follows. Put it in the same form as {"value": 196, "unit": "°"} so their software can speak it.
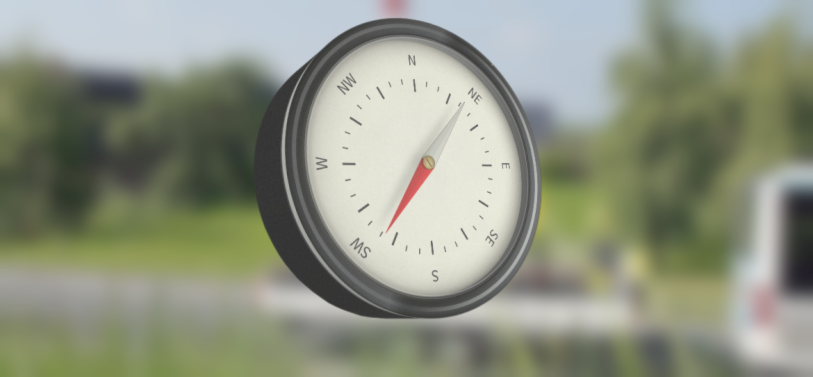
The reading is {"value": 220, "unit": "°"}
